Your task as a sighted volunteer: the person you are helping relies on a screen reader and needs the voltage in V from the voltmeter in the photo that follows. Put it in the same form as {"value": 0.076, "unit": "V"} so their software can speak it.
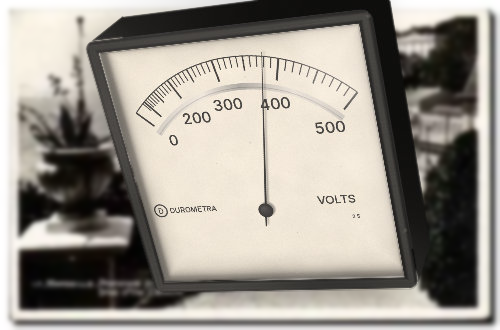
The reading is {"value": 380, "unit": "V"}
